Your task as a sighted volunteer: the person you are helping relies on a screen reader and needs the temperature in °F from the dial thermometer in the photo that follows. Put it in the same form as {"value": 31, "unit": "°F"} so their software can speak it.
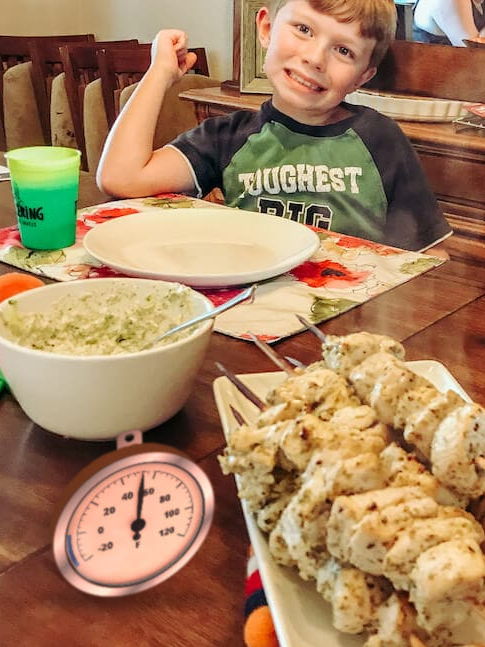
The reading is {"value": 52, "unit": "°F"}
